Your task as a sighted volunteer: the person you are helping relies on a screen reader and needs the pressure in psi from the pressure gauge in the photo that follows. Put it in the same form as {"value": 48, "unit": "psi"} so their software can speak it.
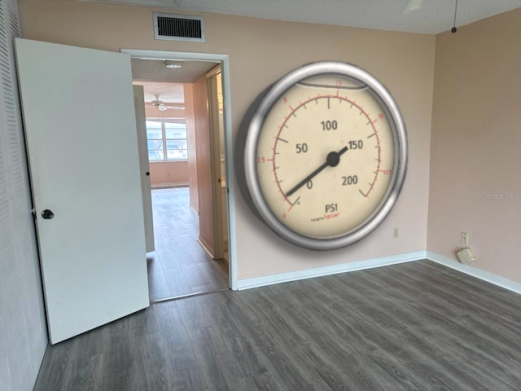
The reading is {"value": 10, "unit": "psi"}
